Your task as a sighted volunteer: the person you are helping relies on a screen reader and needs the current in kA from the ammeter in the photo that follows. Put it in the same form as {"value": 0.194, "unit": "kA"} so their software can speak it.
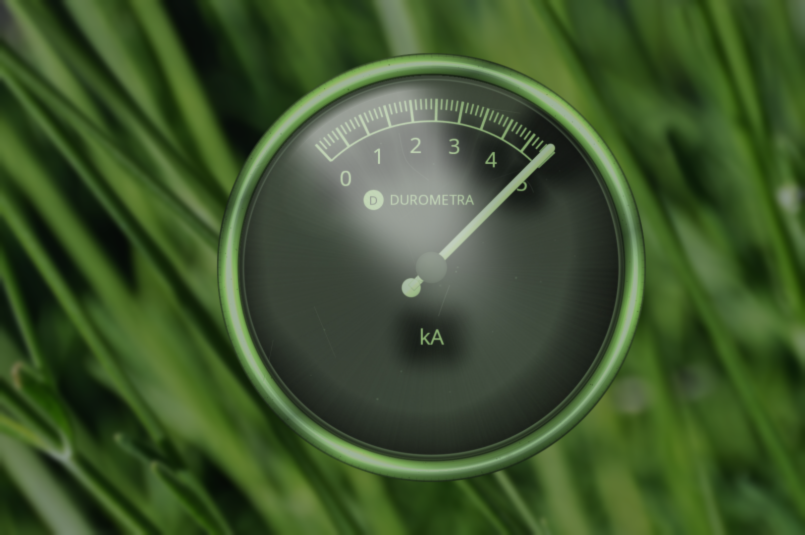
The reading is {"value": 4.9, "unit": "kA"}
